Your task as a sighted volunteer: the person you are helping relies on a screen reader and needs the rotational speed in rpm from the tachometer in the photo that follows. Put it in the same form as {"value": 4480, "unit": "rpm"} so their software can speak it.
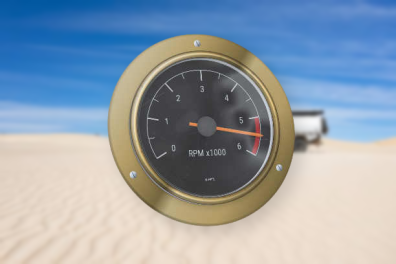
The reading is {"value": 5500, "unit": "rpm"}
